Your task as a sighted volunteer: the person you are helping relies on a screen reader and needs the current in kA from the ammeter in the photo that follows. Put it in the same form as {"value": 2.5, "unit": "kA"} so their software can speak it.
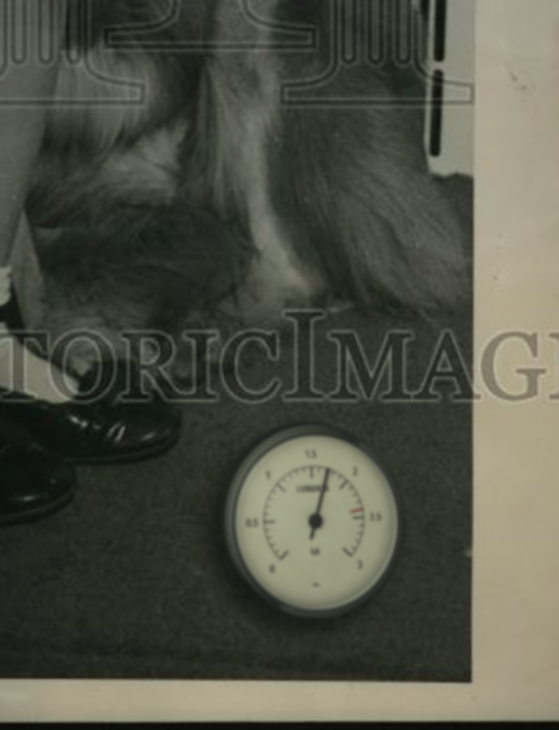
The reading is {"value": 1.7, "unit": "kA"}
